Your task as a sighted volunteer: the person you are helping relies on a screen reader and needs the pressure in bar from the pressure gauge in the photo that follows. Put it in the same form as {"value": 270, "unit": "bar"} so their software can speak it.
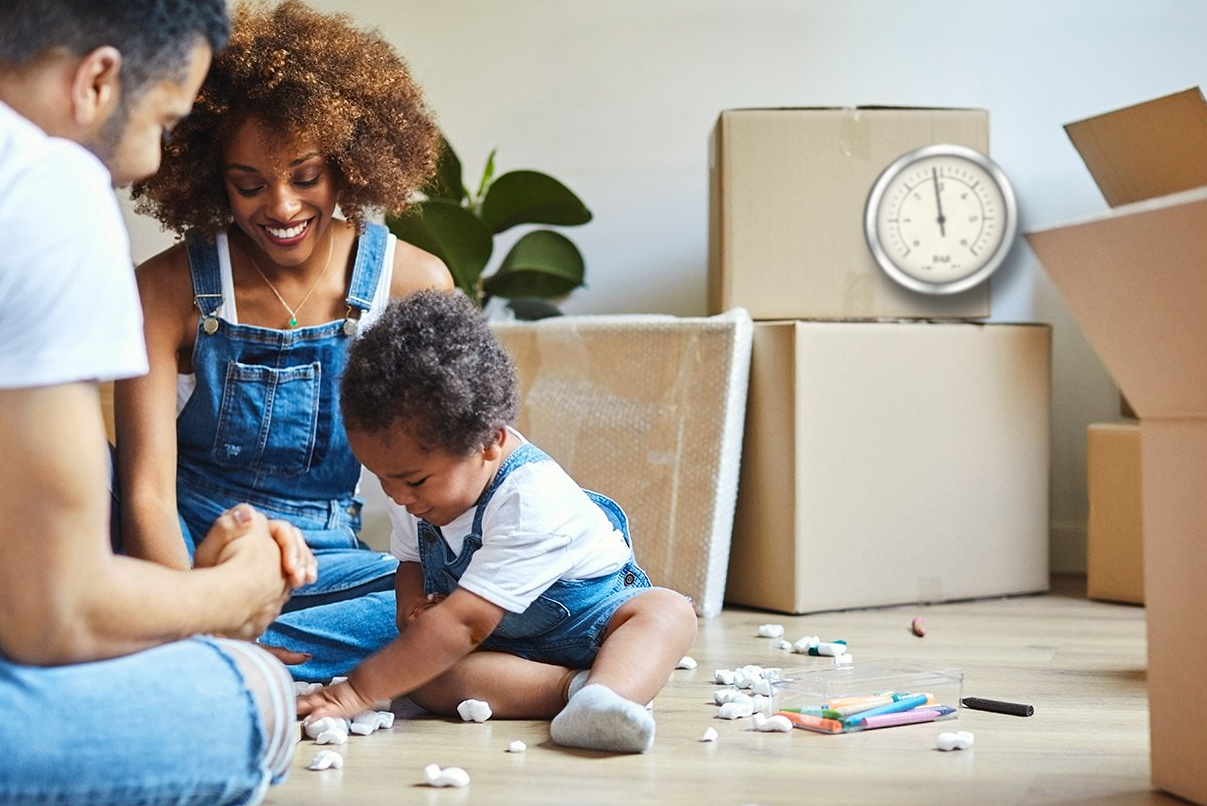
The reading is {"value": 2.8, "unit": "bar"}
